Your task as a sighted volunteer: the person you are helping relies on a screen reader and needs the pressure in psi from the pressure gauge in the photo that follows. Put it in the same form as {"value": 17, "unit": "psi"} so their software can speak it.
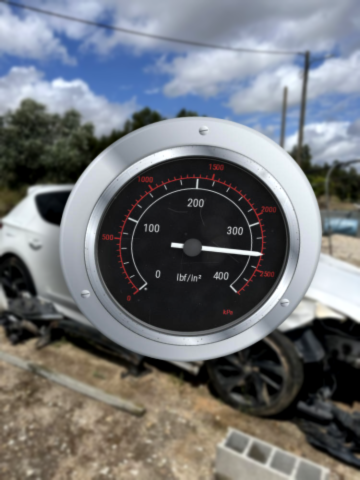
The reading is {"value": 340, "unit": "psi"}
